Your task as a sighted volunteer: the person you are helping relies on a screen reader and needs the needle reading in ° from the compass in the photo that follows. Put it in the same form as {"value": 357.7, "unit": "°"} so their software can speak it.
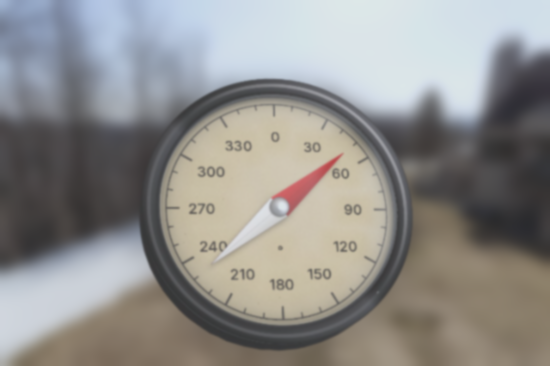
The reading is {"value": 50, "unit": "°"}
